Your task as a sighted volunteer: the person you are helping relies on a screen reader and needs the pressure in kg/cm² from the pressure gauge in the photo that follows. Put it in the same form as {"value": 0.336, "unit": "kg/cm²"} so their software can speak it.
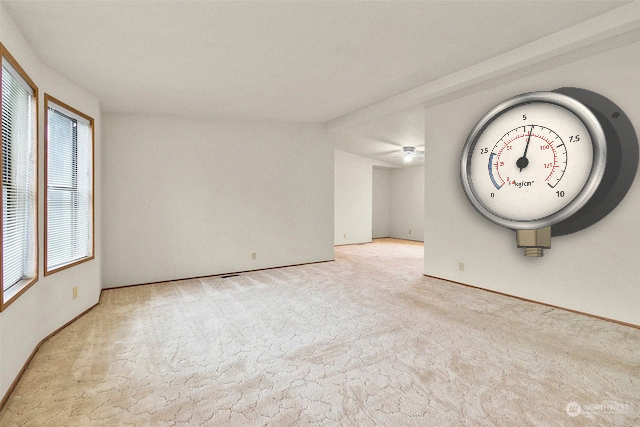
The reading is {"value": 5.5, "unit": "kg/cm²"}
